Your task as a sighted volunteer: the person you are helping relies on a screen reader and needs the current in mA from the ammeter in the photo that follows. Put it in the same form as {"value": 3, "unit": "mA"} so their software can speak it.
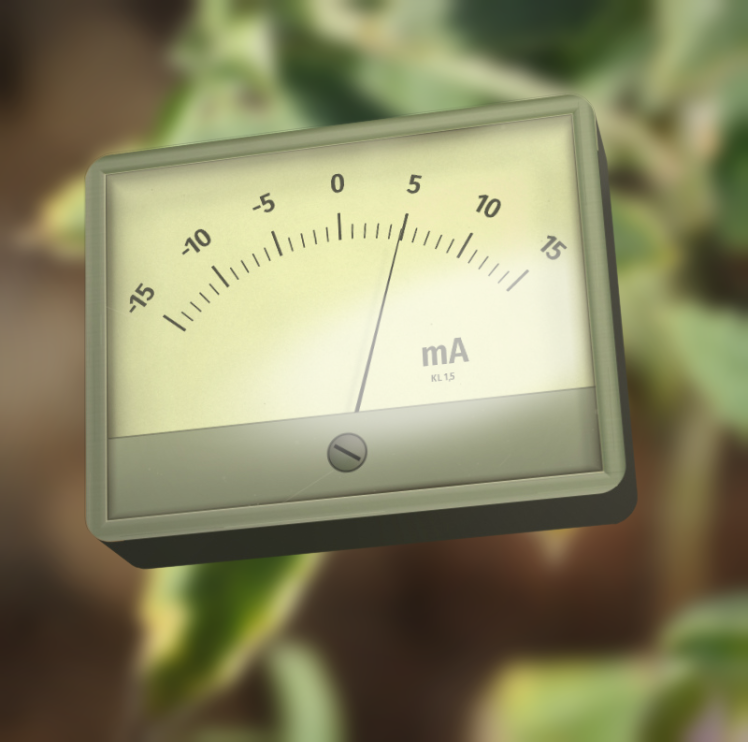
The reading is {"value": 5, "unit": "mA"}
